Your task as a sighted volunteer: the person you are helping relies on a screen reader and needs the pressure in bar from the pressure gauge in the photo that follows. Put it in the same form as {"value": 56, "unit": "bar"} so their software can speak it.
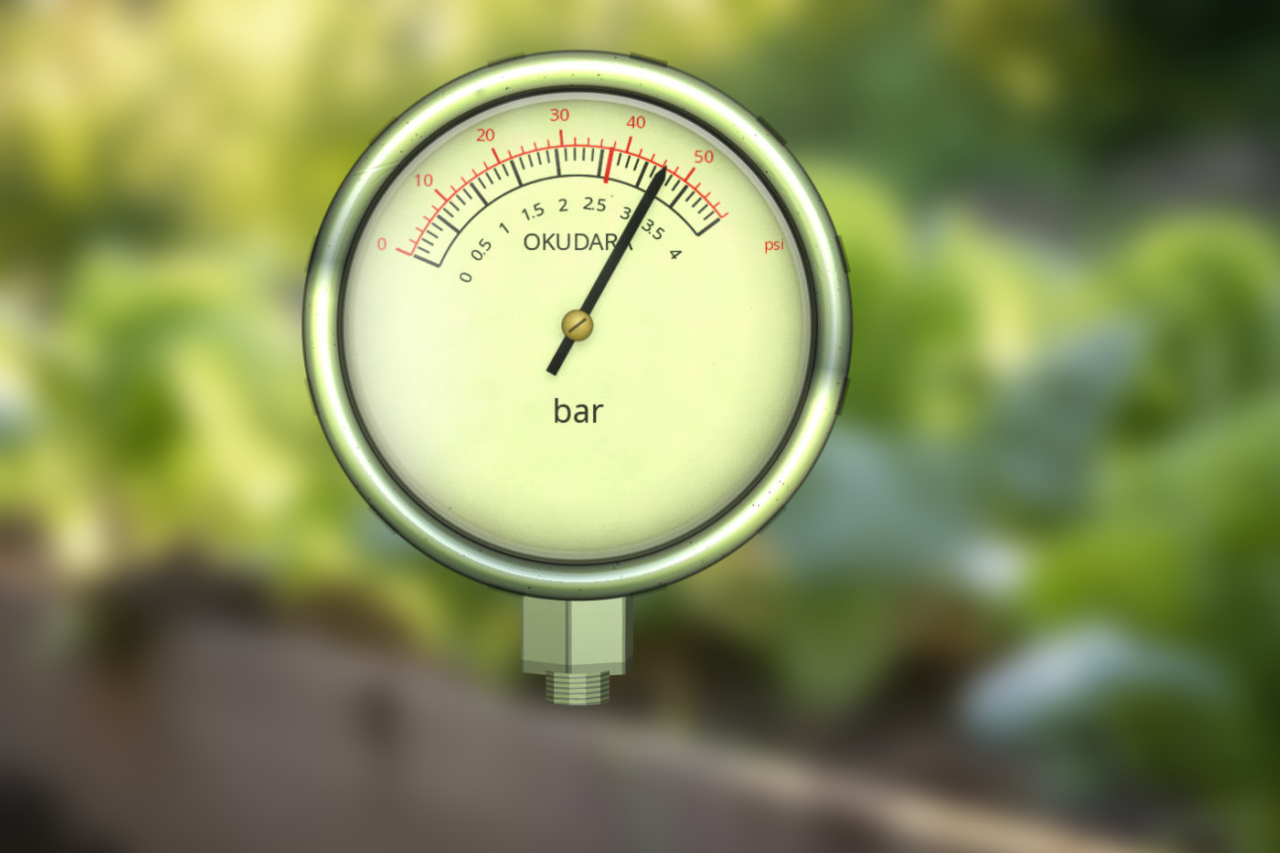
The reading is {"value": 3.2, "unit": "bar"}
